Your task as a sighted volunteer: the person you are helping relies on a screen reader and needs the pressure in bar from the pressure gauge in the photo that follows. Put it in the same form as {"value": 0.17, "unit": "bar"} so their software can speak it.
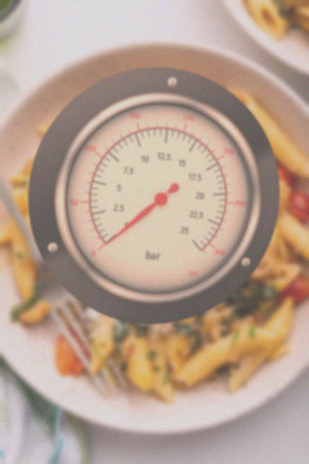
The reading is {"value": 0, "unit": "bar"}
